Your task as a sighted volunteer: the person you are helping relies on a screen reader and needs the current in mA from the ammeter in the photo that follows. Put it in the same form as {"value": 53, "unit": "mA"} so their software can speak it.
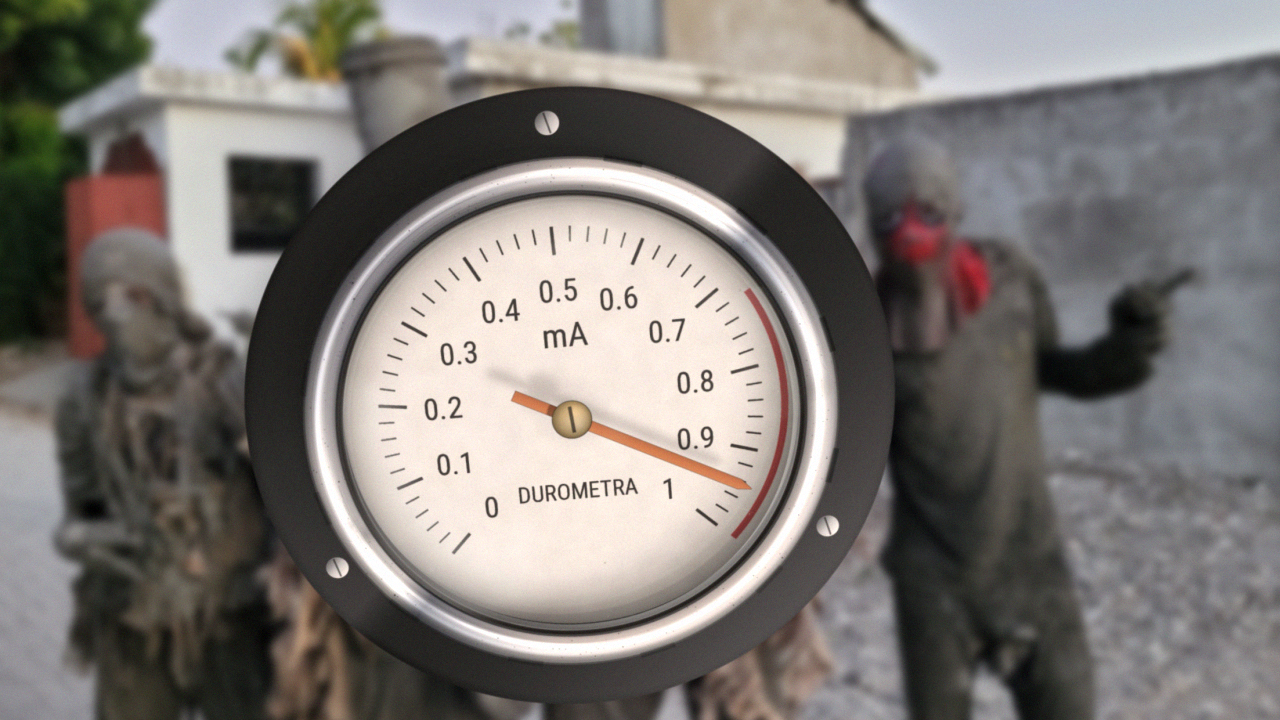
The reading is {"value": 0.94, "unit": "mA"}
